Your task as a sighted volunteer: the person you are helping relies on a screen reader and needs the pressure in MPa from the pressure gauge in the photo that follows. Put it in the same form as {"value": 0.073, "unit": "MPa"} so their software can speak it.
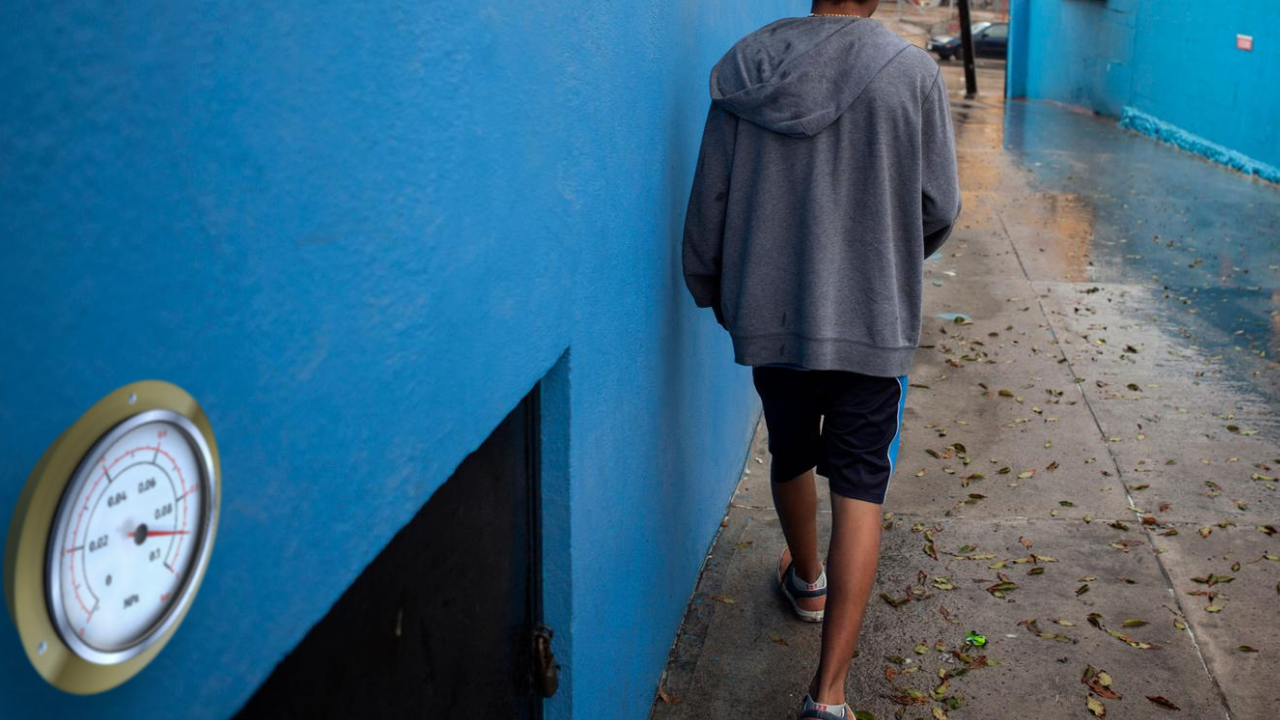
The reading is {"value": 0.09, "unit": "MPa"}
